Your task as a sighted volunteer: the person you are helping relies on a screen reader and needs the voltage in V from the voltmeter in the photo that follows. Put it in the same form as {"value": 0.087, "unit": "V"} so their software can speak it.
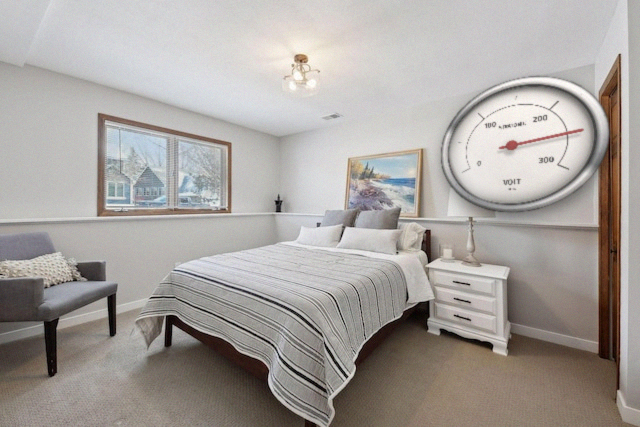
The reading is {"value": 250, "unit": "V"}
